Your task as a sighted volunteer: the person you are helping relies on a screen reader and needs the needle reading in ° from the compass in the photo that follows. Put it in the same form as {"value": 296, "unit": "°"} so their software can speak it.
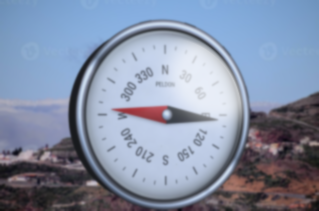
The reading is {"value": 275, "unit": "°"}
